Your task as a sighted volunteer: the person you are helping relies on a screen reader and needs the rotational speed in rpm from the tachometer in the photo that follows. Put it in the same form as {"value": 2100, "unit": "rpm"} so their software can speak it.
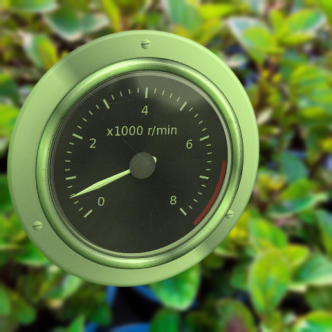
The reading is {"value": 600, "unit": "rpm"}
